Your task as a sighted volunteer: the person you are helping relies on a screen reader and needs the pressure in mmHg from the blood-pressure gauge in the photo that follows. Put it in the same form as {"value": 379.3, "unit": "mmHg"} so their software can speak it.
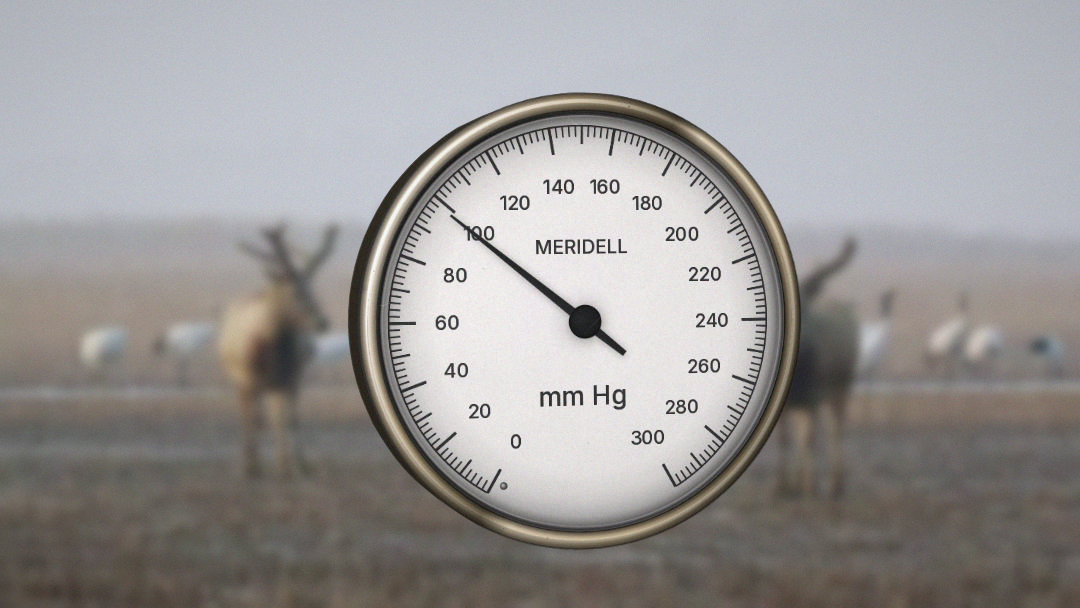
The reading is {"value": 98, "unit": "mmHg"}
